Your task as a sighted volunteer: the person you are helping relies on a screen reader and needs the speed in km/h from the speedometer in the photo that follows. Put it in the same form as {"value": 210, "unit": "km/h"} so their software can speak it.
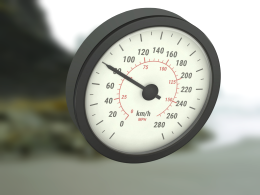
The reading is {"value": 80, "unit": "km/h"}
